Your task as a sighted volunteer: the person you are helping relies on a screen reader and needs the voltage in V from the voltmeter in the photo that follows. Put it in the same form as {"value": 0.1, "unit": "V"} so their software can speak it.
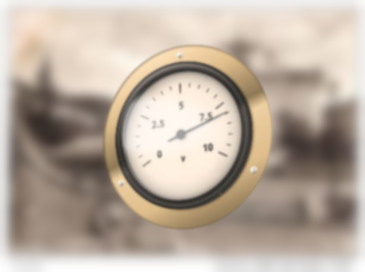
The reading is {"value": 8, "unit": "V"}
